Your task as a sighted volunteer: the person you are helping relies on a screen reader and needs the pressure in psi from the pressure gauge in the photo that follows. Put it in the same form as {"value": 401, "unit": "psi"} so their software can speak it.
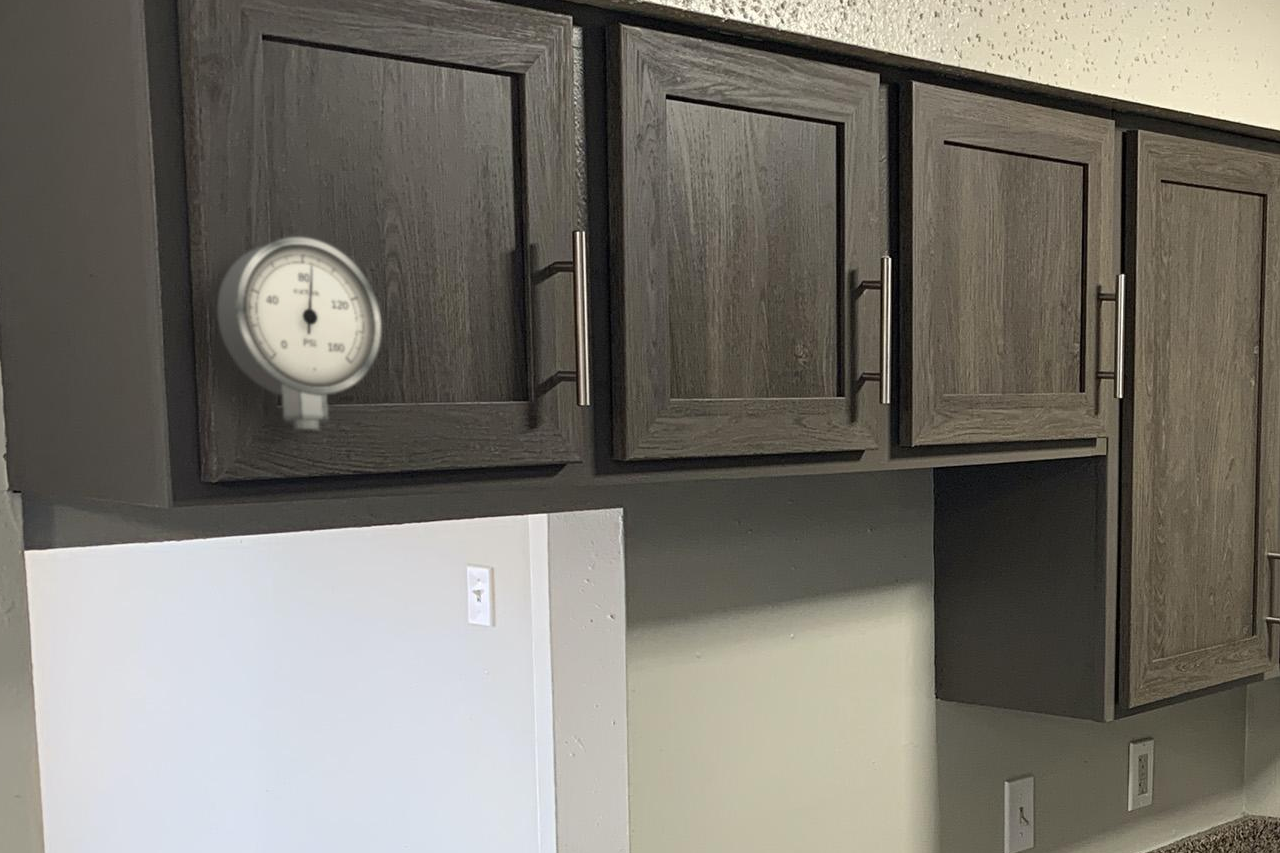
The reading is {"value": 85, "unit": "psi"}
